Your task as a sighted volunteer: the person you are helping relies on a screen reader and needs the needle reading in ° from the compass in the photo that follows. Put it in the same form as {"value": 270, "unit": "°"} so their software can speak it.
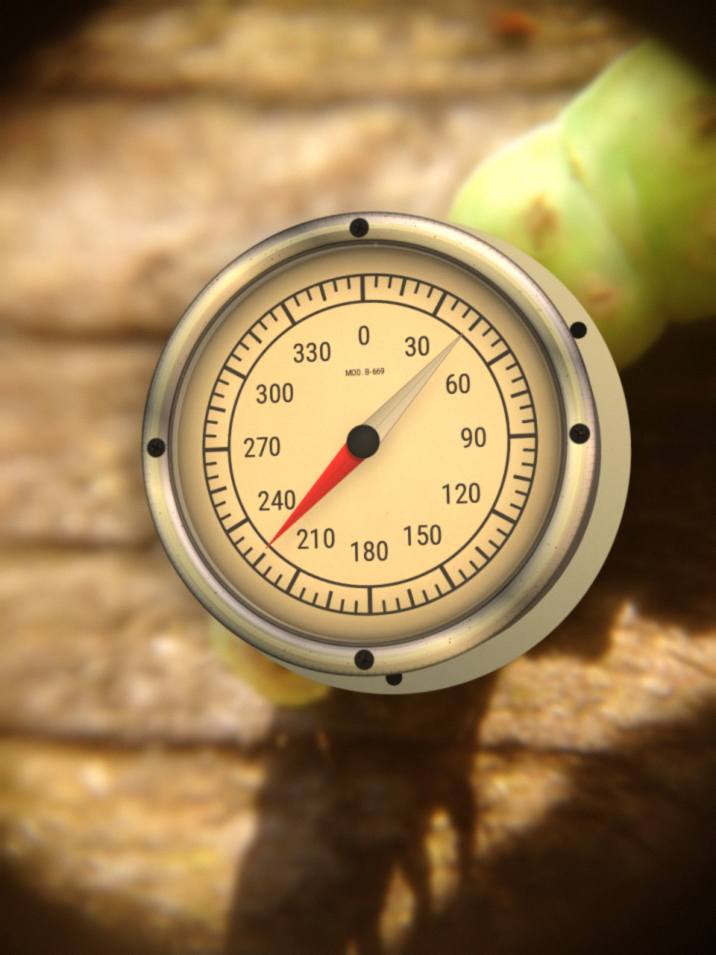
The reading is {"value": 225, "unit": "°"}
